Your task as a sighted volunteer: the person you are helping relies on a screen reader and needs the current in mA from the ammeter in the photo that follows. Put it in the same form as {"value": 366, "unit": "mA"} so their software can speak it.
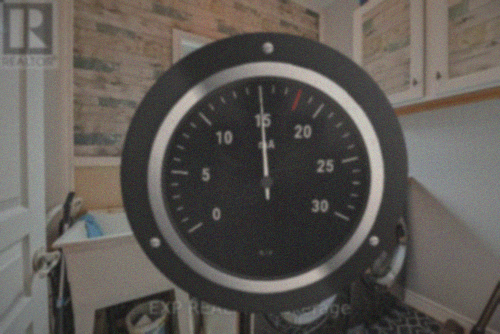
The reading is {"value": 15, "unit": "mA"}
